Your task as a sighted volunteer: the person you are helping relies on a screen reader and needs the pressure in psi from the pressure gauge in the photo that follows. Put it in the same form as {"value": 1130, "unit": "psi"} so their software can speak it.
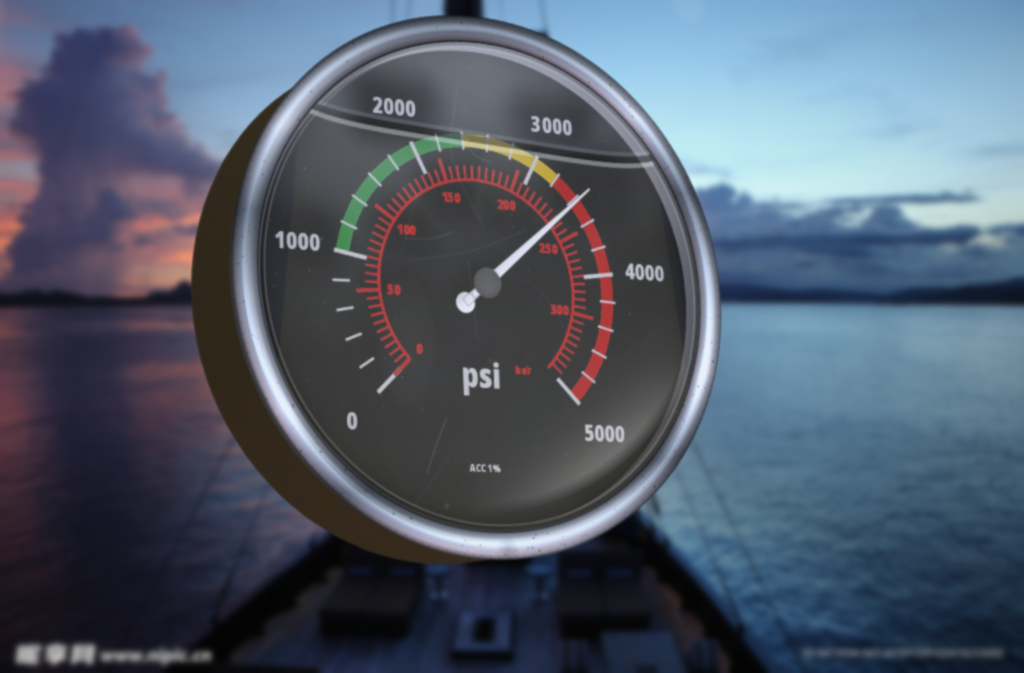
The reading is {"value": 3400, "unit": "psi"}
